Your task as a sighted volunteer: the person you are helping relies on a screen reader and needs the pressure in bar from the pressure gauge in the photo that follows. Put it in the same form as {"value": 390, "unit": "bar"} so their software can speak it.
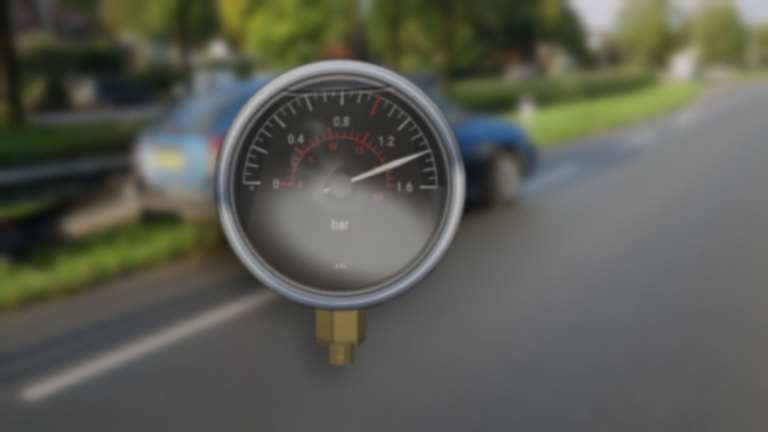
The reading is {"value": 1.4, "unit": "bar"}
